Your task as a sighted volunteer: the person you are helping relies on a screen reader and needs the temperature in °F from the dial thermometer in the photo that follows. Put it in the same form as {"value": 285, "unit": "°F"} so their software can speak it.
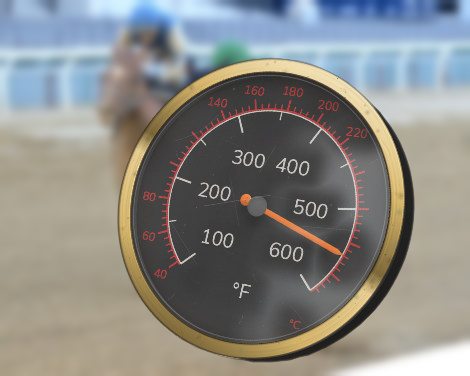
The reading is {"value": 550, "unit": "°F"}
